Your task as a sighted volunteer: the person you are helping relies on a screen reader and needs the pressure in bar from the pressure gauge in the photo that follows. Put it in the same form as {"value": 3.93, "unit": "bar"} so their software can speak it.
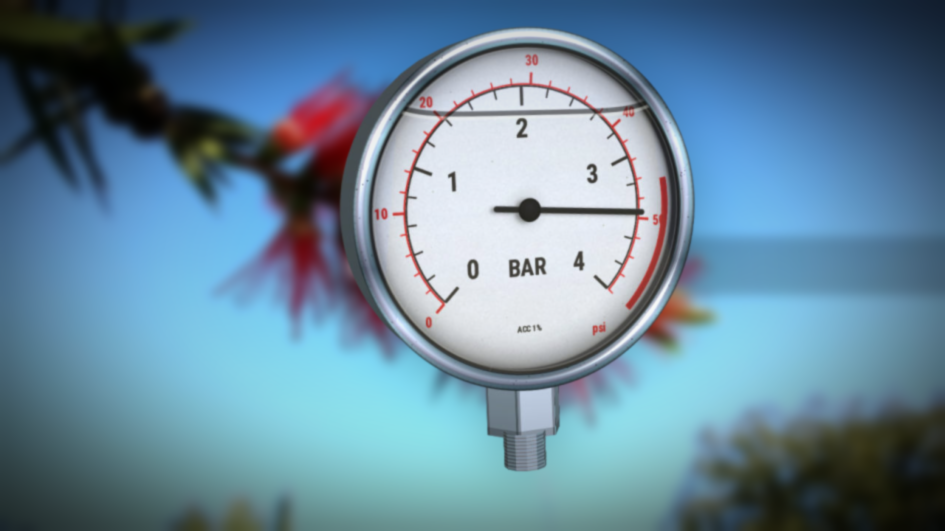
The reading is {"value": 3.4, "unit": "bar"}
